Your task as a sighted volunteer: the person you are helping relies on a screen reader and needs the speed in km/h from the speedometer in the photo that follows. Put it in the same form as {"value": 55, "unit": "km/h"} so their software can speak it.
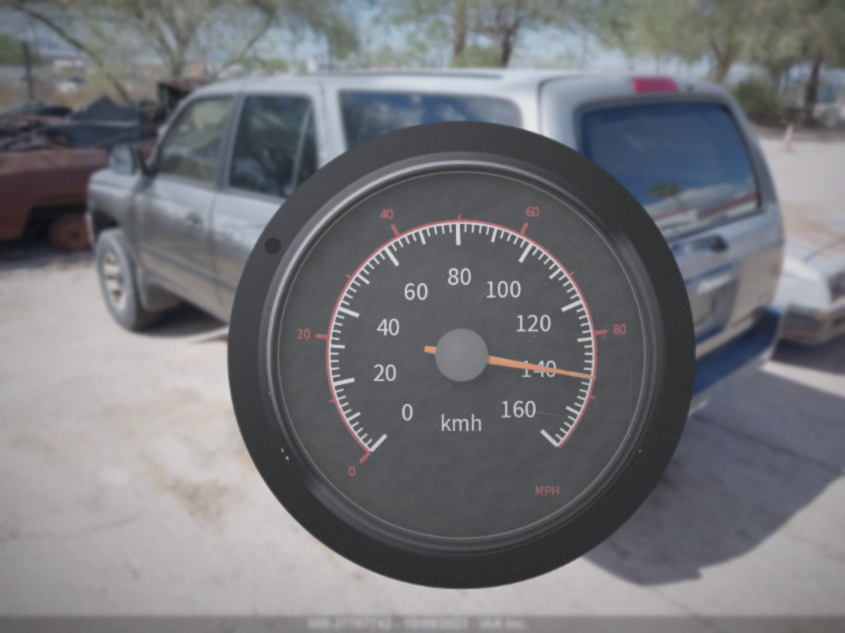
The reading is {"value": 140, "unit": "km/h"}
